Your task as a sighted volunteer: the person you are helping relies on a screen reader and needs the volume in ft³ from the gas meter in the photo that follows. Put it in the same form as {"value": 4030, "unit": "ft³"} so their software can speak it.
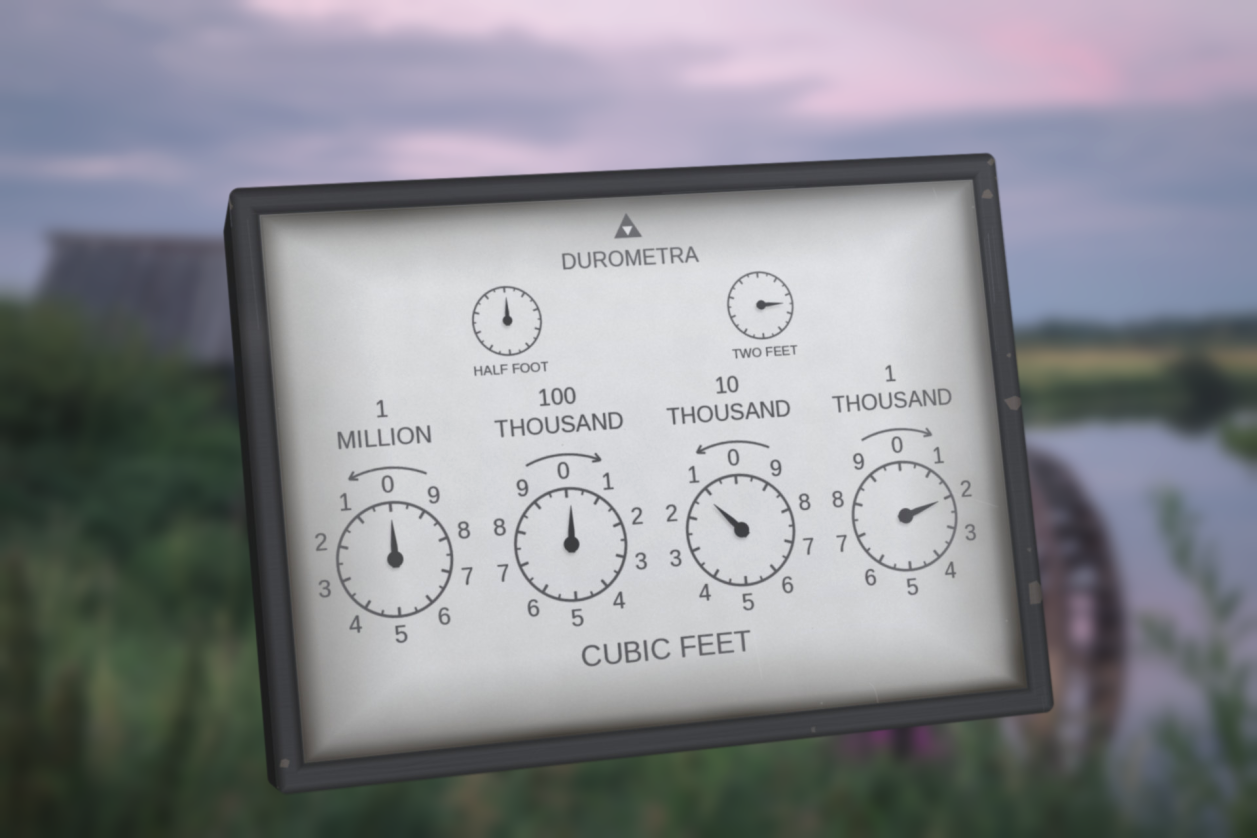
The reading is {"value": 1200, "unit": "ft³"}
